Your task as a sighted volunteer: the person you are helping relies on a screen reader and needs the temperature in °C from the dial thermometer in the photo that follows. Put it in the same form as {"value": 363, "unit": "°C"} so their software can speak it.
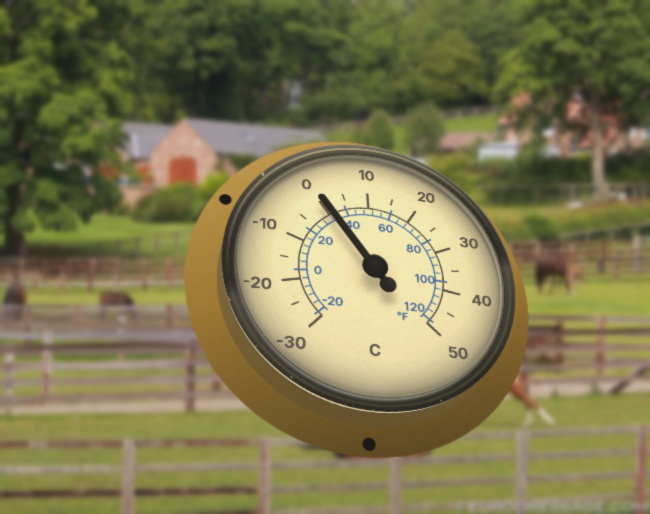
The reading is {"value": 0, "unit": "°C"}
